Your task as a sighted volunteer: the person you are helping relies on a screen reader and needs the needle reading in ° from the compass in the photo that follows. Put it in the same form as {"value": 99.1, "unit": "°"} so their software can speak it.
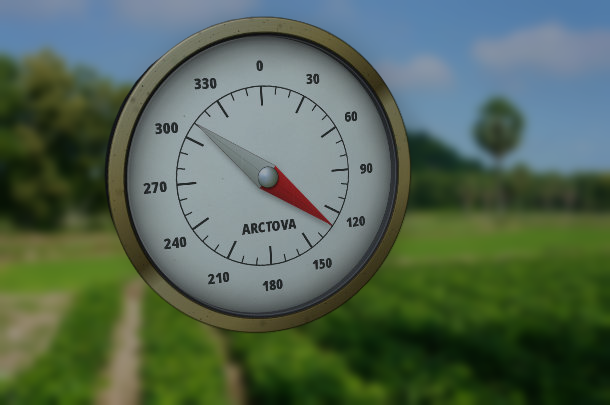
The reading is {"value": 130, "unit": "°"}
